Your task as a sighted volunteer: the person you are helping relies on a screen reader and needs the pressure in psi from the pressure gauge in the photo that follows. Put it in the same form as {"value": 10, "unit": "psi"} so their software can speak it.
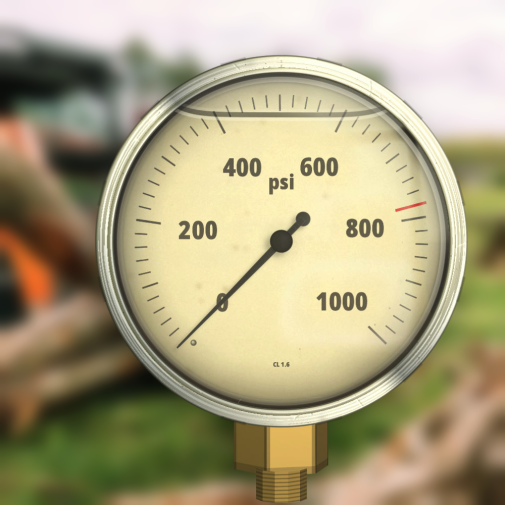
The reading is {"value": 0, "unit": "psi"}
